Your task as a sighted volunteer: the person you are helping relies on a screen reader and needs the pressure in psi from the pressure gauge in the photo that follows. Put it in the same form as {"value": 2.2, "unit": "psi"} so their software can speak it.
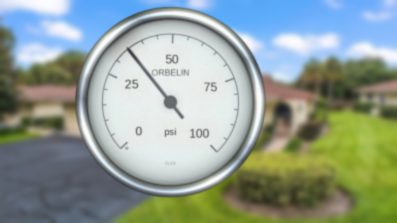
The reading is {"value": 35, "unit": "psi"}
